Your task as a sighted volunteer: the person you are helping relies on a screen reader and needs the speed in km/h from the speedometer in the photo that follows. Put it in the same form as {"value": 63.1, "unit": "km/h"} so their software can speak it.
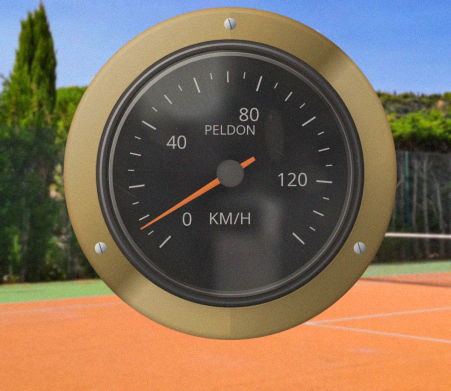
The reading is {"value": 7.5, "unit": "km/h"}
